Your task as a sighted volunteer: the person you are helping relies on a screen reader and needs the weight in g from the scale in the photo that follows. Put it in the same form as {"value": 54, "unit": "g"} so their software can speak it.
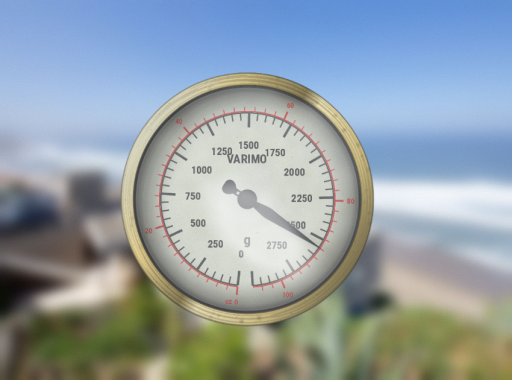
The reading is {"value": 2550, "unit": "g"}
